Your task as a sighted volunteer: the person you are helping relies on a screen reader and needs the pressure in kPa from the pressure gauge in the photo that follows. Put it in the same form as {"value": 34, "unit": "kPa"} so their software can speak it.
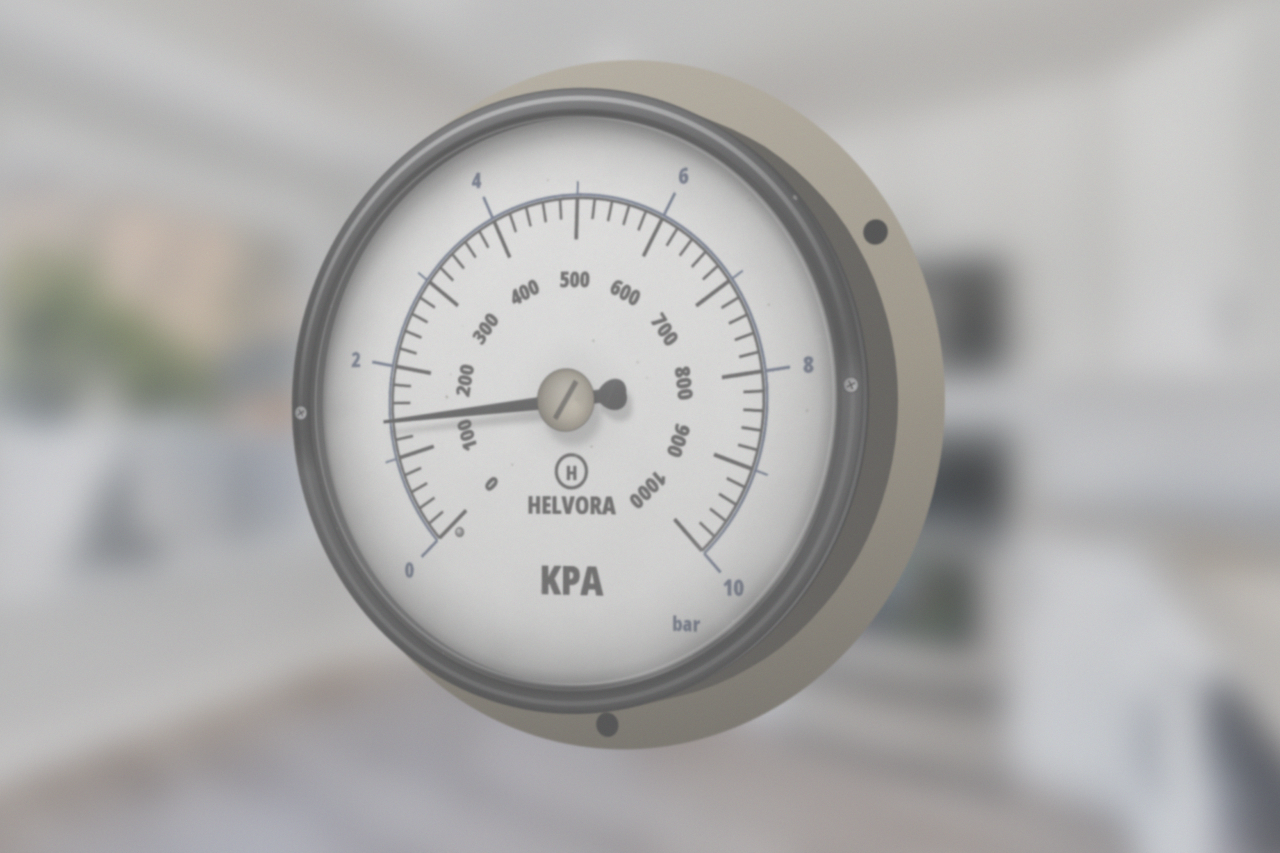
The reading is {"value": 140, "unit": "kPa"}
